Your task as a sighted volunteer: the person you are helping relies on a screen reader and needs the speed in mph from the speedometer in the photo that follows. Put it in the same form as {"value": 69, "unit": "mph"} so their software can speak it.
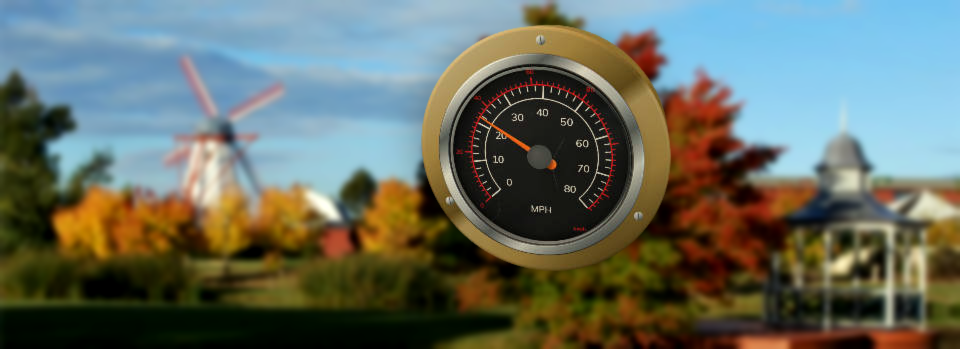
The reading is {"value": 22, "unit": "mph"}
